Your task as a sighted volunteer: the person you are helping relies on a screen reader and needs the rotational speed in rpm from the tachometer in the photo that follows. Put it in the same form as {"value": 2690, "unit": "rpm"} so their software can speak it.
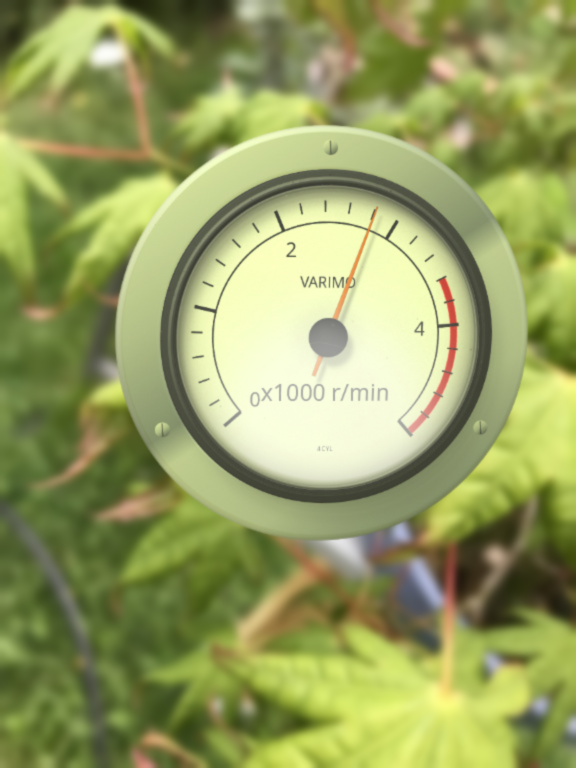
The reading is {"value": 2800, "unit": "rpm"}
